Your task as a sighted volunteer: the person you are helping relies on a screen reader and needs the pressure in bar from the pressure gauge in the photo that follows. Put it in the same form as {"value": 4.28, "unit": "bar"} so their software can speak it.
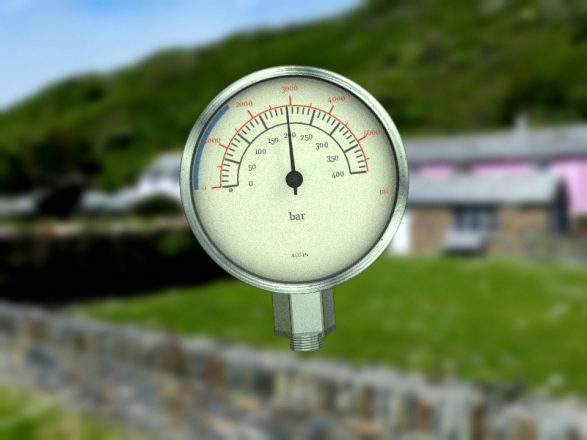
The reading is {"value": 200, "unit": "bar"}
